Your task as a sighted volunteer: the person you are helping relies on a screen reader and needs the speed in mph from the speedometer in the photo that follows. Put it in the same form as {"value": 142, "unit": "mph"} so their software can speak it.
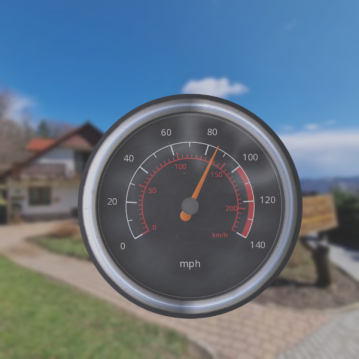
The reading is {"value": 85, "unit": "mph"}
